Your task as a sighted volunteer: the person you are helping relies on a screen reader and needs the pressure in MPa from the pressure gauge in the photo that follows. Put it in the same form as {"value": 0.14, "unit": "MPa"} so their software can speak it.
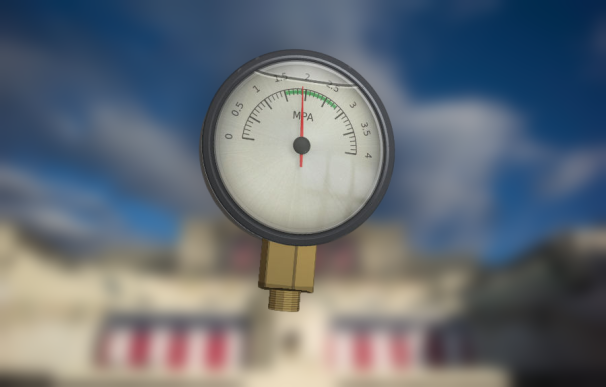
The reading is {"value": 1.9, "unit": "MPa"}
